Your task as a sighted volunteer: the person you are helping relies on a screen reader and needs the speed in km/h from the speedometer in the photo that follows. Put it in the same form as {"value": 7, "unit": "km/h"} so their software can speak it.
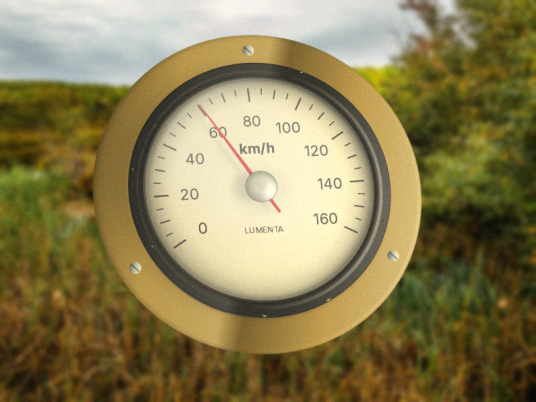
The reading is {"value": 60, "unit": "km/h"}
